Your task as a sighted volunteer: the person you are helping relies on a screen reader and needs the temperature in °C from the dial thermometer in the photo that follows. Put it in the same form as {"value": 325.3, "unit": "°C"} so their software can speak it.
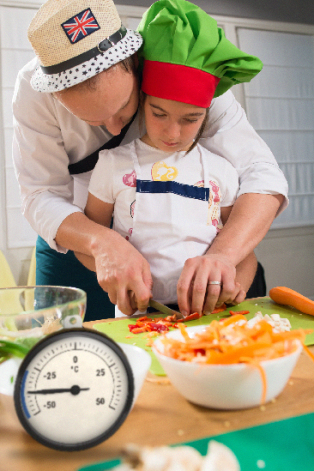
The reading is {"value": -37.5, "unit": "°C"}
